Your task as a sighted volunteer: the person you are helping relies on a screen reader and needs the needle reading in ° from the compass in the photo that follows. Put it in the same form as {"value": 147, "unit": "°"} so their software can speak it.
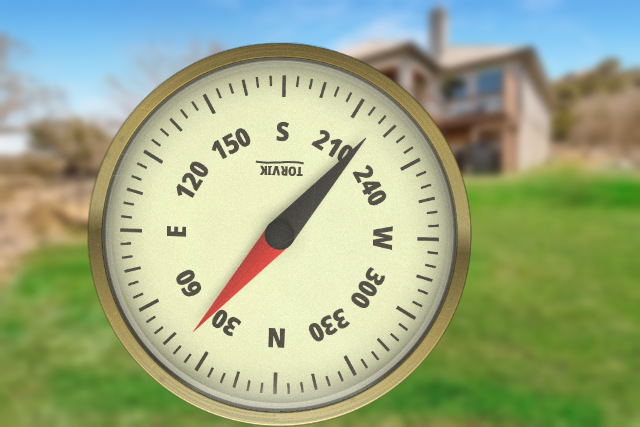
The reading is {"value": 40, "unit": "°"}
